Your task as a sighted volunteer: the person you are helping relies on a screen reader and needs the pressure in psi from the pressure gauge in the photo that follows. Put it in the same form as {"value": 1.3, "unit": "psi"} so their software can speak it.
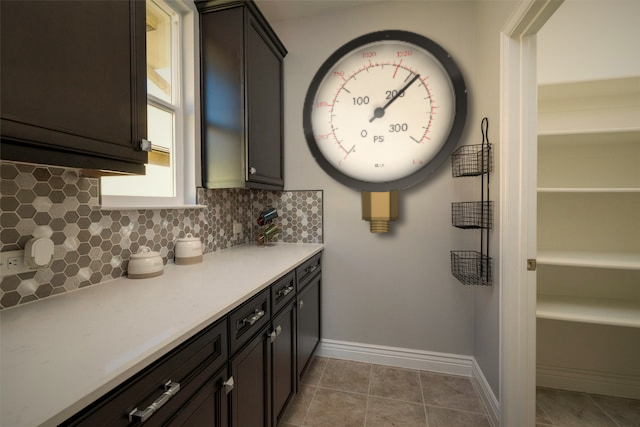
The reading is {"value": 210, "unit": "psi"}
